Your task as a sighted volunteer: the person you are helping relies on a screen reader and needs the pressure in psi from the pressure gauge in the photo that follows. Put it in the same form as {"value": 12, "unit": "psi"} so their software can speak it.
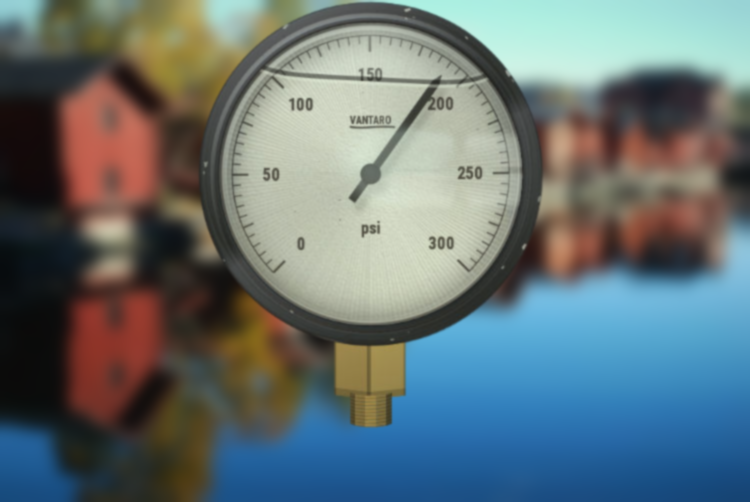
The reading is {"value": 190, "unit": "psi"}
